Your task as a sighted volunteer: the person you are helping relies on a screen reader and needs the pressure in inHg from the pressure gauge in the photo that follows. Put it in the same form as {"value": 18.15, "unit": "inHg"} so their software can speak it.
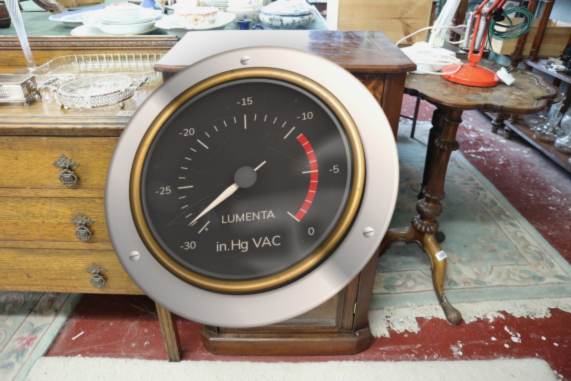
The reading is {"value": -29, "unit": "inHg"}
